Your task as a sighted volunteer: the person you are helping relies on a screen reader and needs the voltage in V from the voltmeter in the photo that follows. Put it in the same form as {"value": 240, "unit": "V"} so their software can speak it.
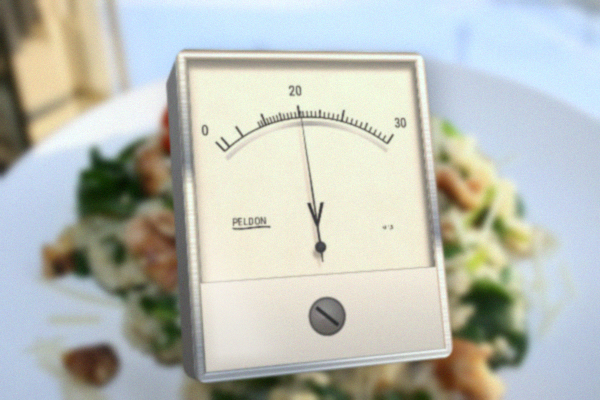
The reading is {"value": 20, "unit": "V"}
